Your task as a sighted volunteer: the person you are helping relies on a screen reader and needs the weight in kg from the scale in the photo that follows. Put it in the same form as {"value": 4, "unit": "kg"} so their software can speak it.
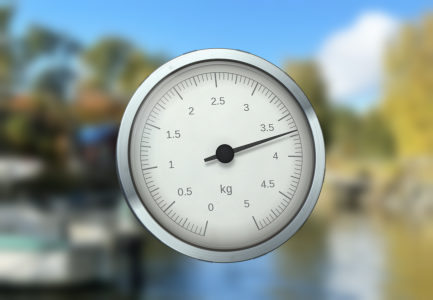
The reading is {"value": 3.7, "unit": "kg"}
